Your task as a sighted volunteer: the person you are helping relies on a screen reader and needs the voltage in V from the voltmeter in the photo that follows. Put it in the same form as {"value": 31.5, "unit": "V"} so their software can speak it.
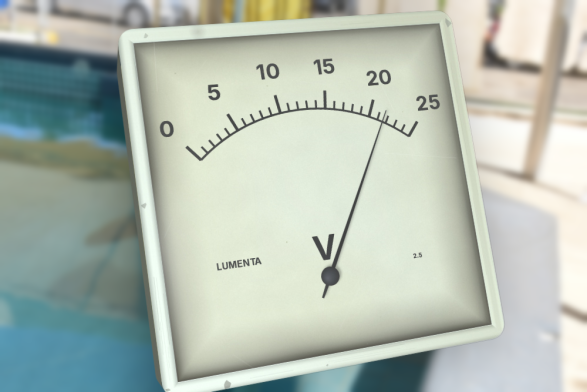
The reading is {"value": 21.5, "unit": "V"}
